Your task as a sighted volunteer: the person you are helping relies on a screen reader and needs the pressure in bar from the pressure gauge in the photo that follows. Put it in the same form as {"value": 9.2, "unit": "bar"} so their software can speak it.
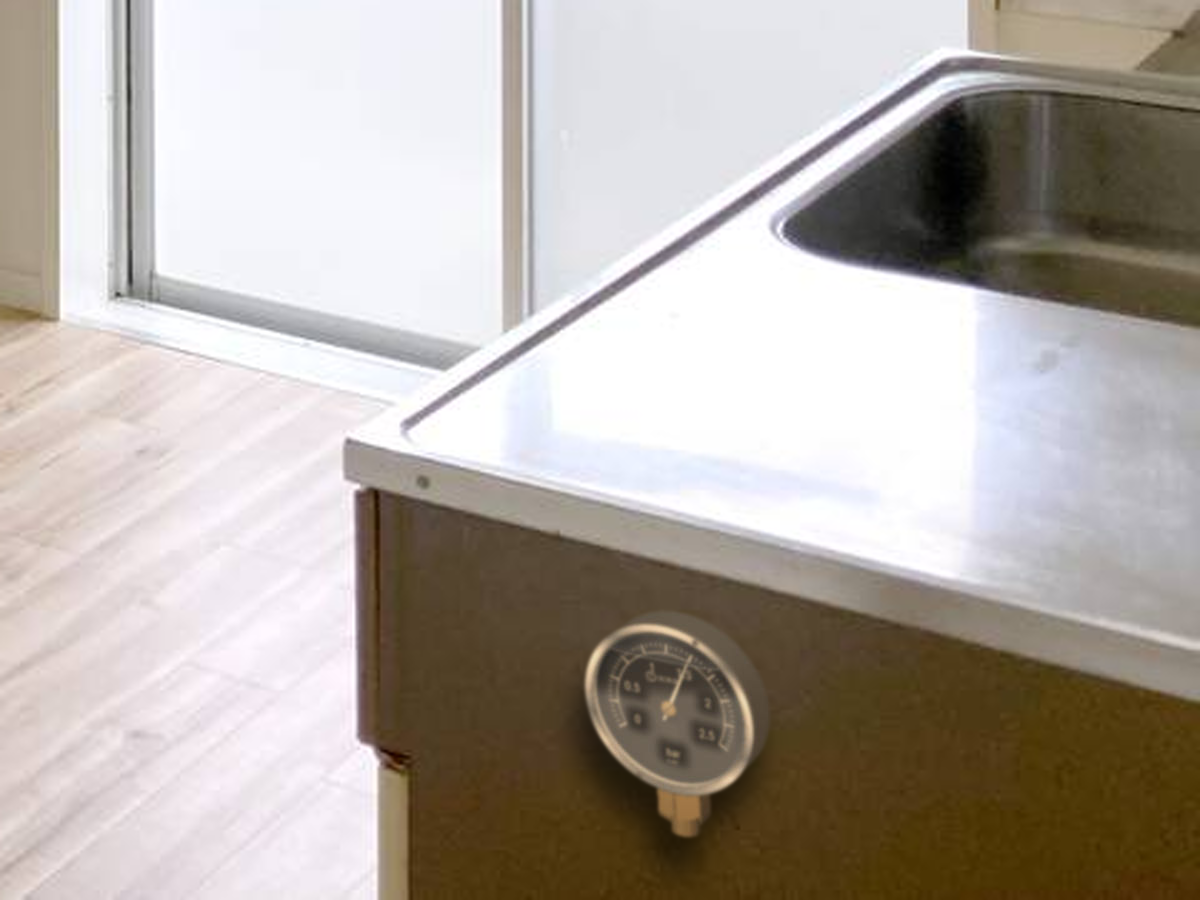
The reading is {"value": 1.5, "unit": "bar"}
